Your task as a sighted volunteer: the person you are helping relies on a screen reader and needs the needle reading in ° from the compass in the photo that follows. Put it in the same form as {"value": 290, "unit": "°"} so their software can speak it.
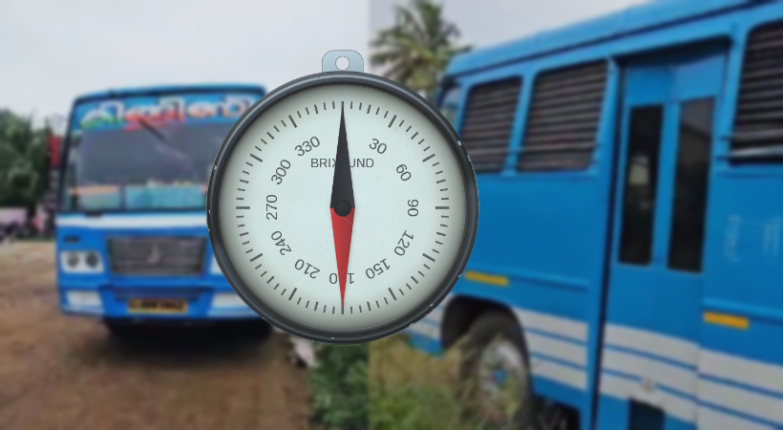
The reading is {"value": 180, "unit": "°"}
